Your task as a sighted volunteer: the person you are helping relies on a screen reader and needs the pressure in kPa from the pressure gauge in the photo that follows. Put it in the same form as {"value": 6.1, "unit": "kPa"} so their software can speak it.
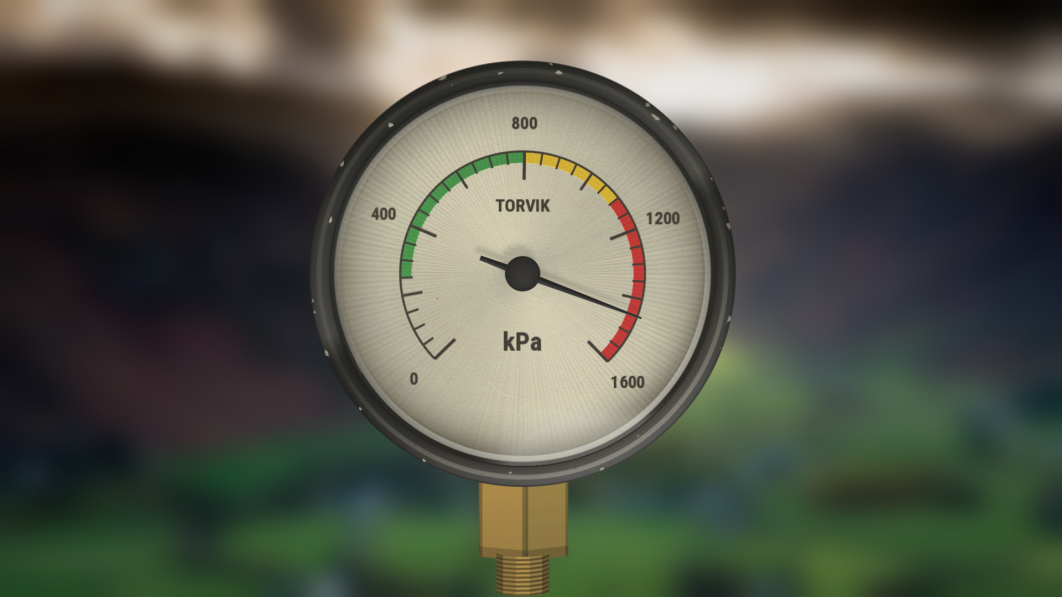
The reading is {"value": 1450, "unit": "kPa"}
